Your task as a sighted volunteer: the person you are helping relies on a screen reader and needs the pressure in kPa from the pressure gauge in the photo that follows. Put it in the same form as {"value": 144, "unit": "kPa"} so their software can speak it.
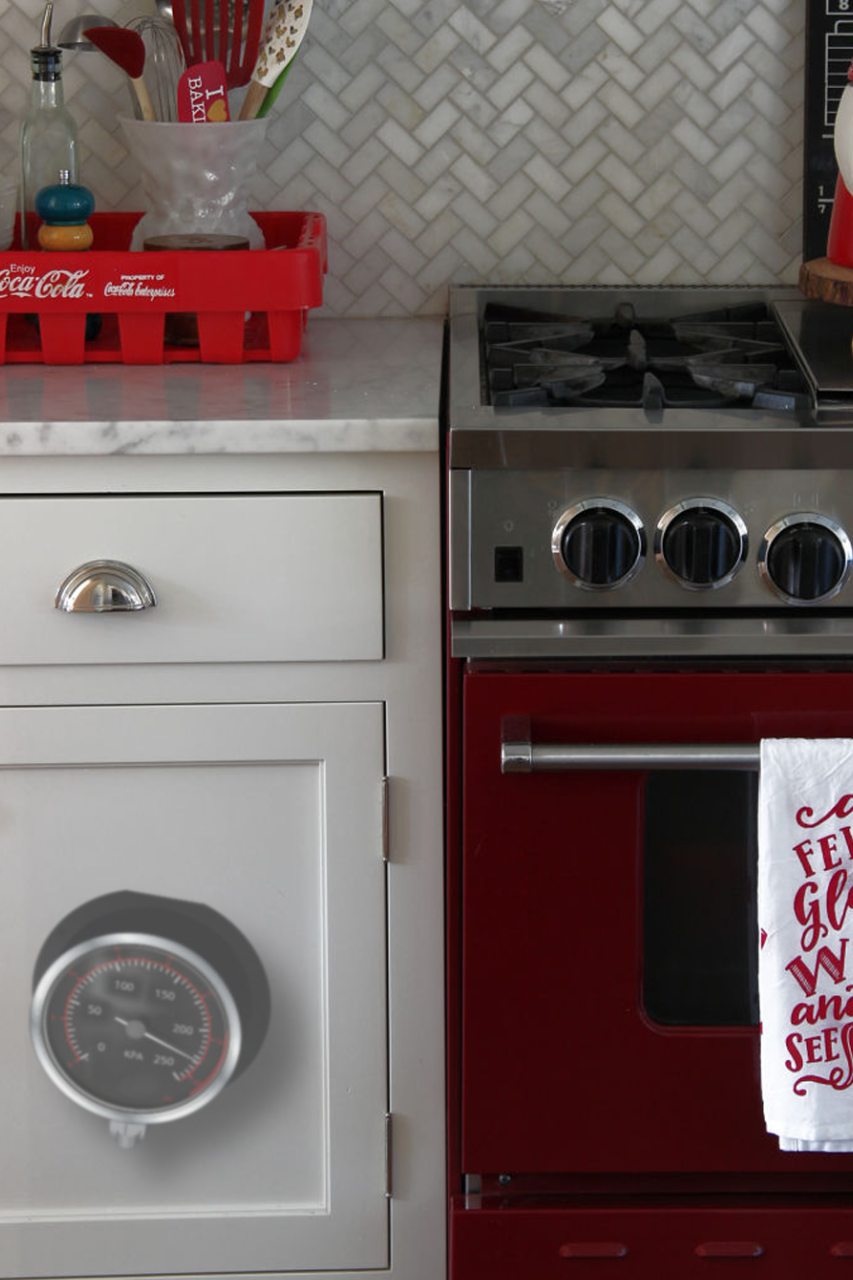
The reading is {"value": 225, "unit": "kPa"}
